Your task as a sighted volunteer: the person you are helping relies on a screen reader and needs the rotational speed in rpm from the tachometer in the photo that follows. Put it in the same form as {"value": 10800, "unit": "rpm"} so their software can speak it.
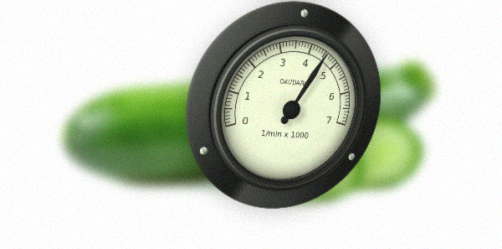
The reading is {"value": 4500, "unit": "rpm"}
